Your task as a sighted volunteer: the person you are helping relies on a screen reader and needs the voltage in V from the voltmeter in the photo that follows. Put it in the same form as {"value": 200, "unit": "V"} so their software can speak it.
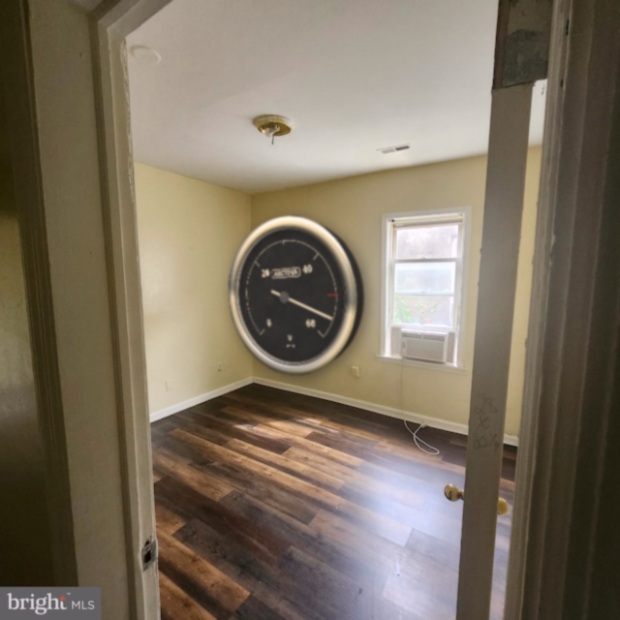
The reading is {"value": 55, "unit": "V"}
